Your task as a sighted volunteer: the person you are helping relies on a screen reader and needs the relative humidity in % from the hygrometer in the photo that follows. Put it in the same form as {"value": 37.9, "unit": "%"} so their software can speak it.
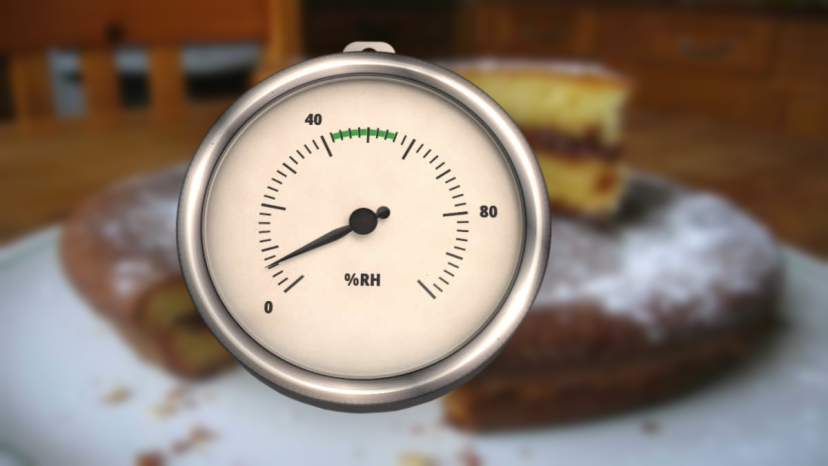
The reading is {"value": 6, "unit": "%"}
